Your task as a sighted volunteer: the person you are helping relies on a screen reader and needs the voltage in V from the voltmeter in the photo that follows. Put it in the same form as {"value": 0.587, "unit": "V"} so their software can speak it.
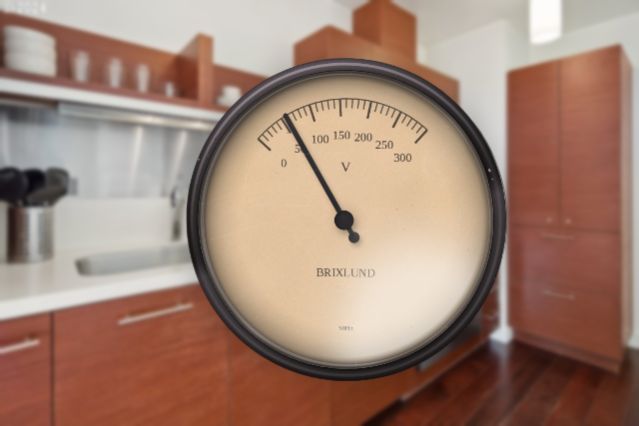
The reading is {"value": 60, "unit": "V"}
